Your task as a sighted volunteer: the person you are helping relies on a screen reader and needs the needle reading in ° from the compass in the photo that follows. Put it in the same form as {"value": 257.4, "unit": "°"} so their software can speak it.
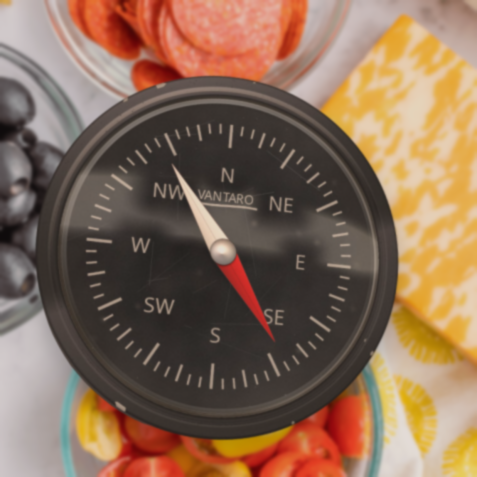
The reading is {"value": 145, "unit": "°"}
